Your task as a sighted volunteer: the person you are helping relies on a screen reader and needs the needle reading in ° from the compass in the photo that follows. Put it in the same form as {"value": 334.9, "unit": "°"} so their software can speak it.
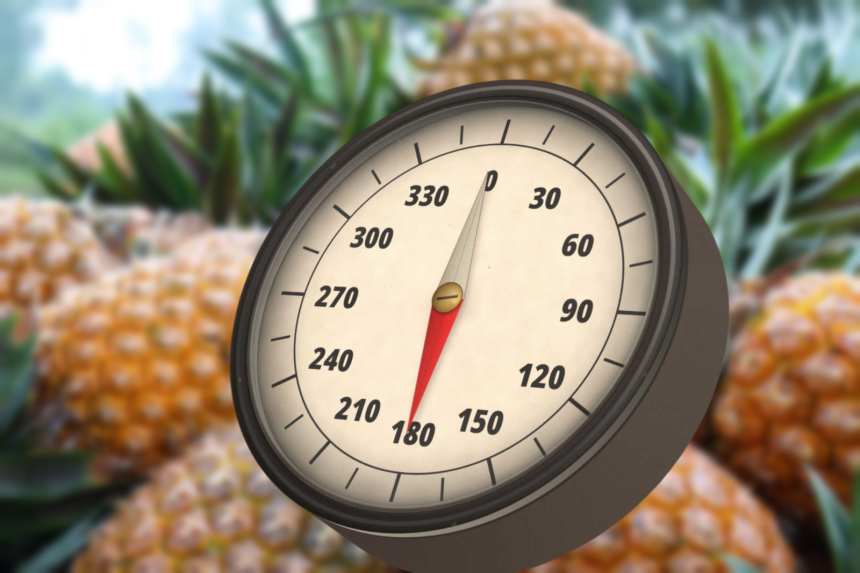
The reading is {"value": 180, "unit": "°"}
